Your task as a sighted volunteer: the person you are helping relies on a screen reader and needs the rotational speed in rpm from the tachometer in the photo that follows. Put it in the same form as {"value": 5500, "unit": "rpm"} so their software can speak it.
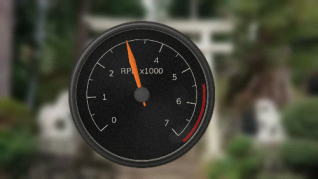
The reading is {"value": 3000, "unit": "rpm"}
